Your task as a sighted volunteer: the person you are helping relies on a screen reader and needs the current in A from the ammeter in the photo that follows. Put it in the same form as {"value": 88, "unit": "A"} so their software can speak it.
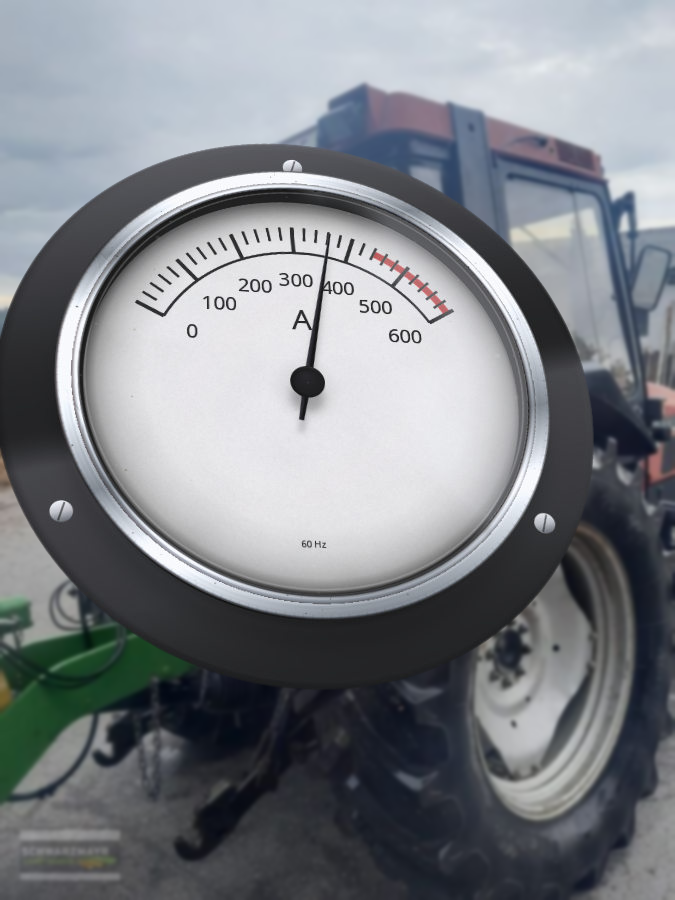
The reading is {"value": 360, "unit": "A"}
